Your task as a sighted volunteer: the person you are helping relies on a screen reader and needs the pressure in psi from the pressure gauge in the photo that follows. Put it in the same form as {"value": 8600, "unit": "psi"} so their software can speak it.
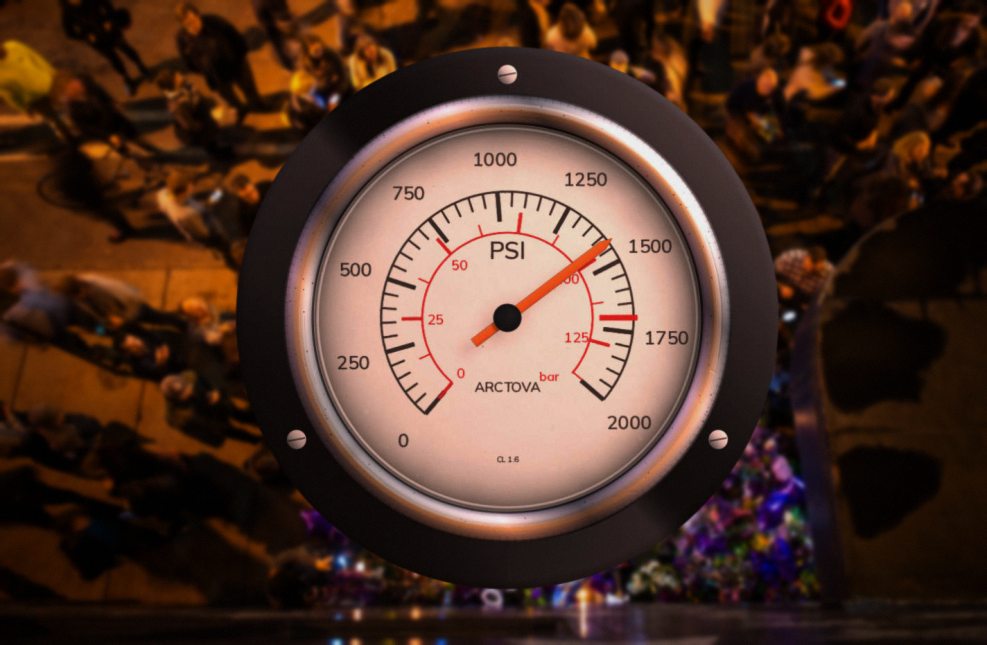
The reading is {"value": 1425, "unit": "psi"}
